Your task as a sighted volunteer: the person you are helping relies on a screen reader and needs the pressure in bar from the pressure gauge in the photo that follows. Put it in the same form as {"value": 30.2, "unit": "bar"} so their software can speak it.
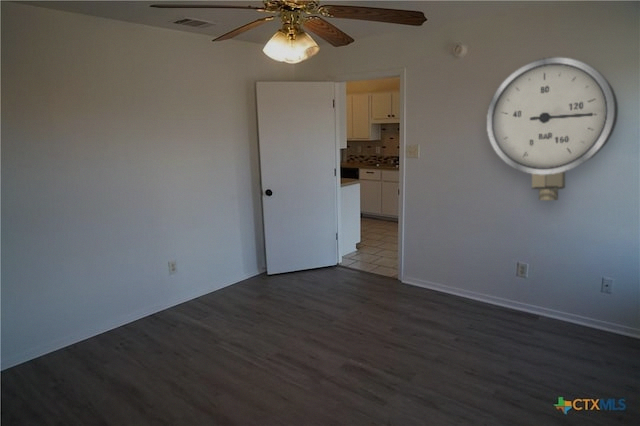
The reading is {"value": 130, "unit": "bar"}
